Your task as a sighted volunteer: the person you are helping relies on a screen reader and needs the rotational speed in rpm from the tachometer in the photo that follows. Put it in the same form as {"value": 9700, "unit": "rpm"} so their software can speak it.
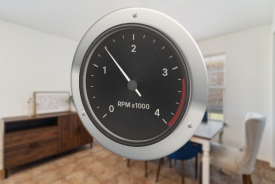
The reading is {"value": 1400, "unit": "rpm"}
